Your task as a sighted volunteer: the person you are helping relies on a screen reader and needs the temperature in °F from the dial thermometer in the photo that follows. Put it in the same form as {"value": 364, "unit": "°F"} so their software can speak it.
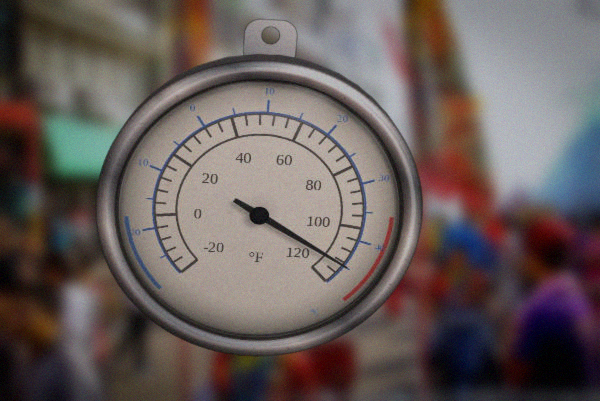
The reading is {"value": 112, "unit": "°F"}
